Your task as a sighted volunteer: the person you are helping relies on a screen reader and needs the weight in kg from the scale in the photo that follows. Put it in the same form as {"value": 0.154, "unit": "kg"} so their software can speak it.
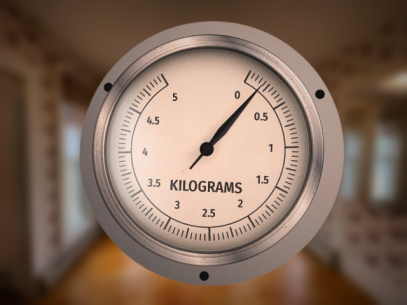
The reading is {"value": 0.2, "unit": "kg"}
